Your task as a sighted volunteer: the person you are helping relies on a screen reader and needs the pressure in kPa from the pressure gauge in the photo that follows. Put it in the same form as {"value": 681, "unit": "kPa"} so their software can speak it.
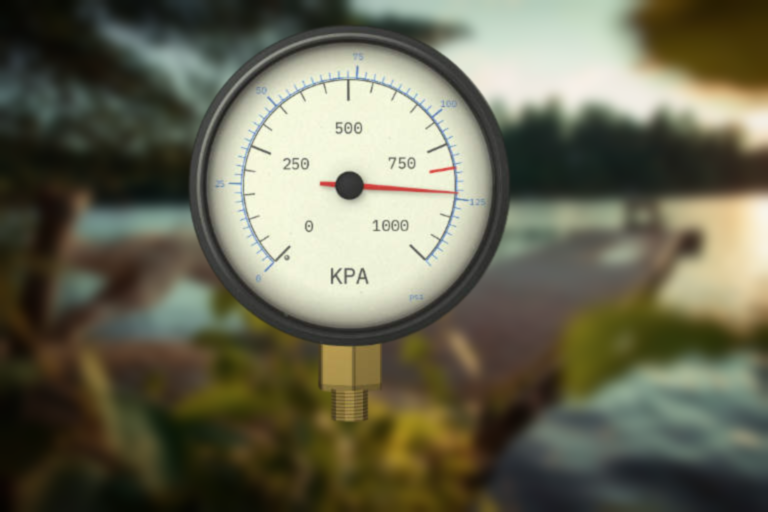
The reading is {"value": 850, "unit": "kPa"}
